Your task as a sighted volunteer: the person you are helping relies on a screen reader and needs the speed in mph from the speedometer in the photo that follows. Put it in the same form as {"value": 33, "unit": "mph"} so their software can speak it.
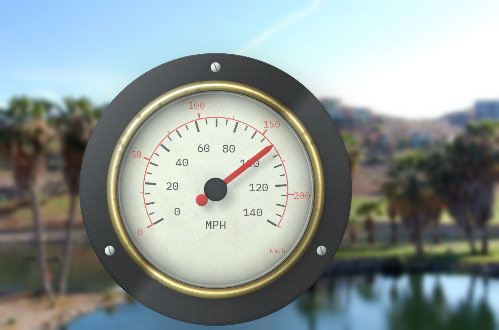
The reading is {"value": 100, "unit": "mph"}
